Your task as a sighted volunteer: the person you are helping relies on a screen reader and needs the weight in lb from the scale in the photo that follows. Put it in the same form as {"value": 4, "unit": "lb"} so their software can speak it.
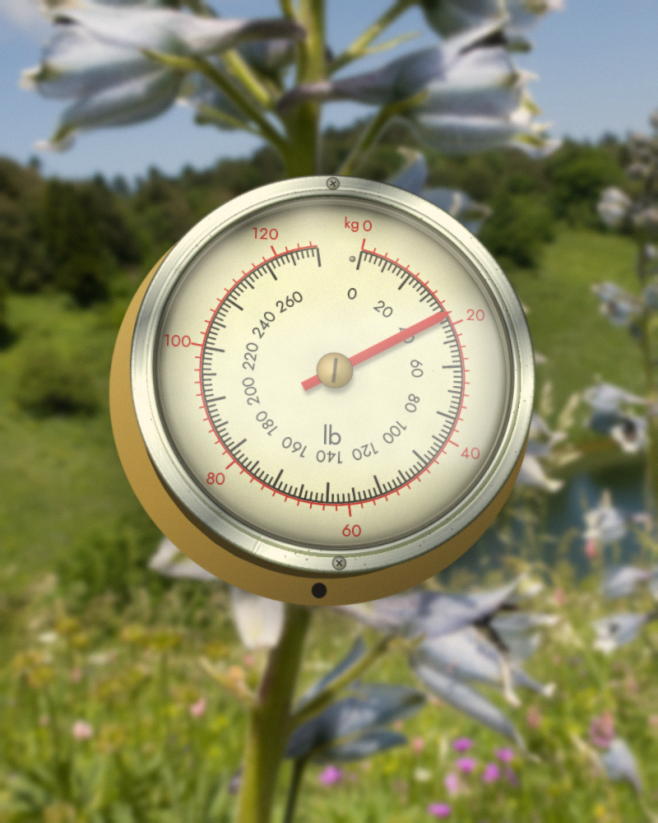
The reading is {"value": 40, "unit": "lb"}
